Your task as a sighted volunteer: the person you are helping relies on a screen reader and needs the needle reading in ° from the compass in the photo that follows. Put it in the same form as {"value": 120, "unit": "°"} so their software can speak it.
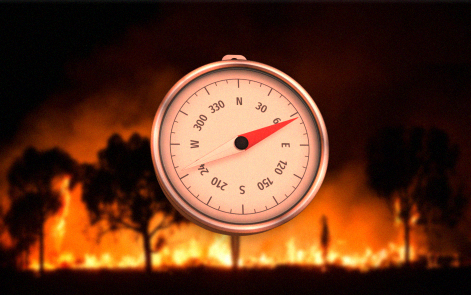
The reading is {"value": 65, "unit": "°"}
